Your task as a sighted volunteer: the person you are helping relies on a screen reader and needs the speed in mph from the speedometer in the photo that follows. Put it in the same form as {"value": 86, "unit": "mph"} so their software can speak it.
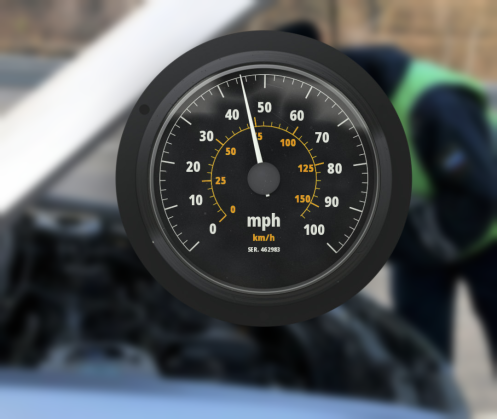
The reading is {"value": 45, "unit": "mph"}
